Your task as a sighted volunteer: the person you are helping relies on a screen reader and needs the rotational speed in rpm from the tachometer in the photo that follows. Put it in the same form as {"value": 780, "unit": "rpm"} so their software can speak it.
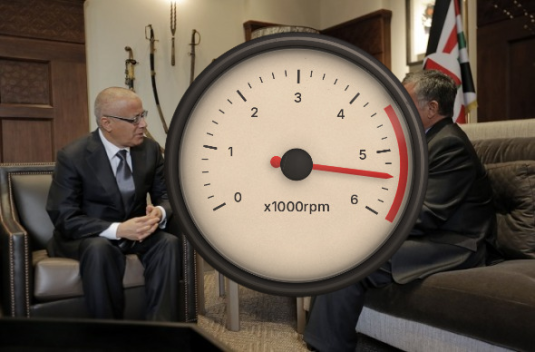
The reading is {"value": 5400, "unit": "rpm"}
